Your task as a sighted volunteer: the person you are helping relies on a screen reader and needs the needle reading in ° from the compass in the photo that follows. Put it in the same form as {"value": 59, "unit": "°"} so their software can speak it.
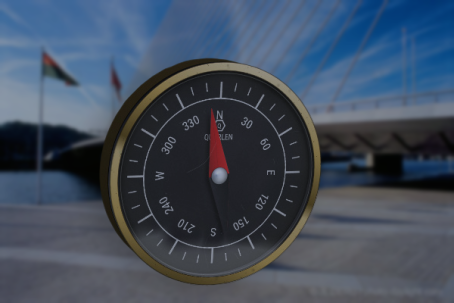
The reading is {"value": 350, "unit": "°"}
